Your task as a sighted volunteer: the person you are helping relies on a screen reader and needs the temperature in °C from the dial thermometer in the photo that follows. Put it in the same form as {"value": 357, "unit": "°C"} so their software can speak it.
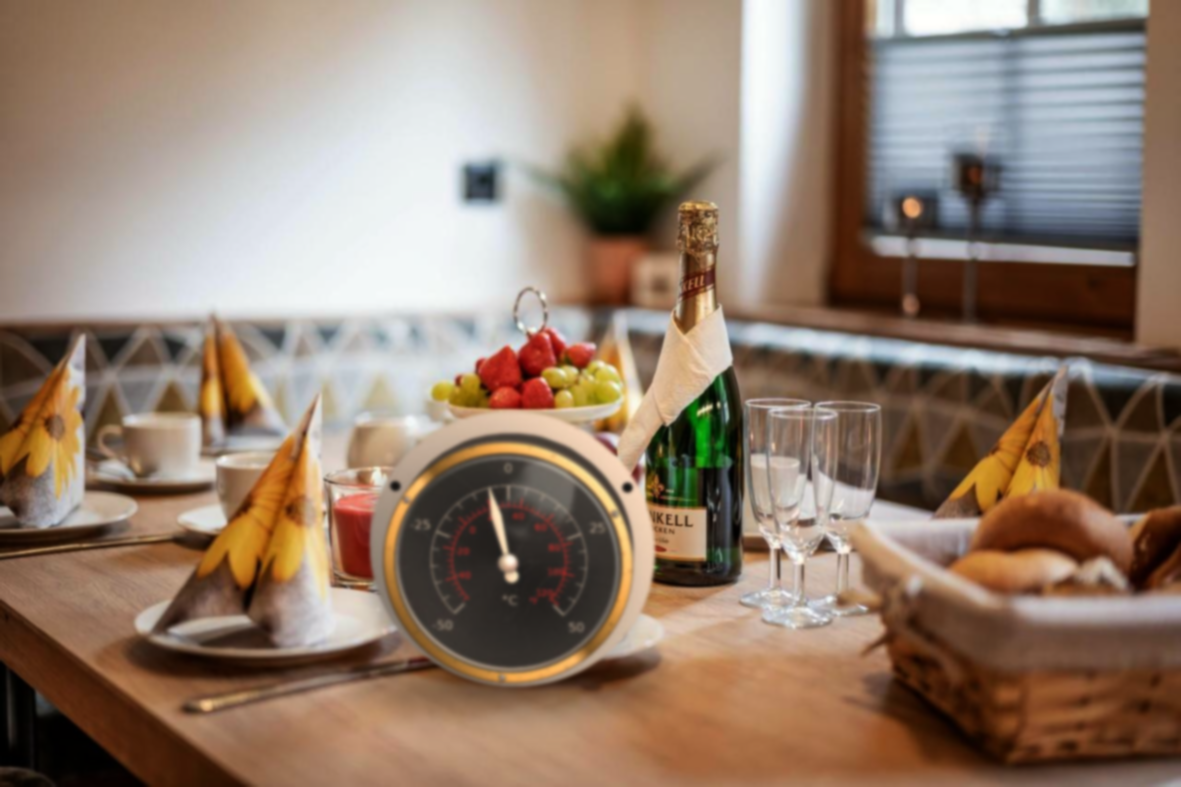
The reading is {"value": -5, "unit": "°C"}
